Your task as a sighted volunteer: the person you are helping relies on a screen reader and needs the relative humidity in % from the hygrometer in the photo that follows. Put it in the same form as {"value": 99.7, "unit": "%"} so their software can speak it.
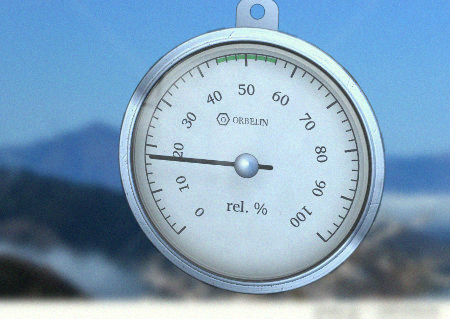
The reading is {"value": 18, "unit": "%"}
